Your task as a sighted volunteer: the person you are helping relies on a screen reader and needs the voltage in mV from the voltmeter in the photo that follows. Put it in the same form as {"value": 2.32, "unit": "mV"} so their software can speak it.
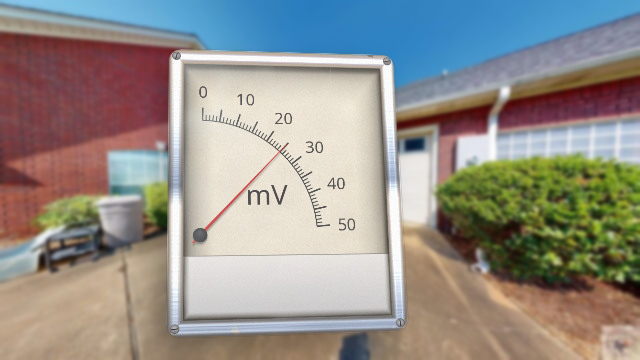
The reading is {"value": 25, "unit": "mV"}
